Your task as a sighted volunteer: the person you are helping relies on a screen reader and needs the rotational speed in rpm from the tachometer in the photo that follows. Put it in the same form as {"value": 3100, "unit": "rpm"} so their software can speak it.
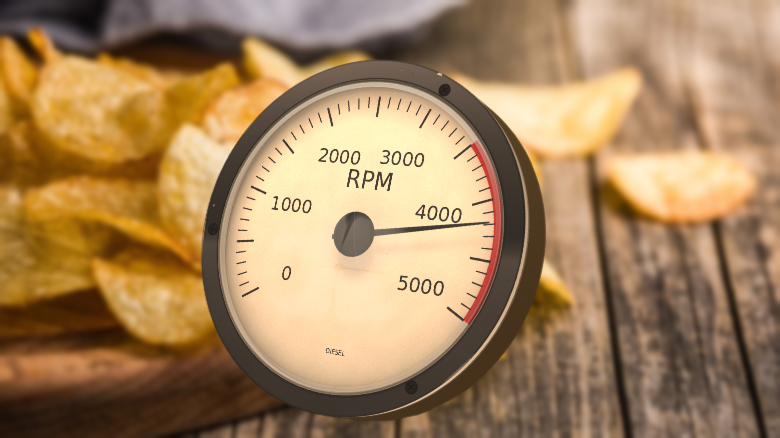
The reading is {"value": 4200, "unit": "rpm"}
